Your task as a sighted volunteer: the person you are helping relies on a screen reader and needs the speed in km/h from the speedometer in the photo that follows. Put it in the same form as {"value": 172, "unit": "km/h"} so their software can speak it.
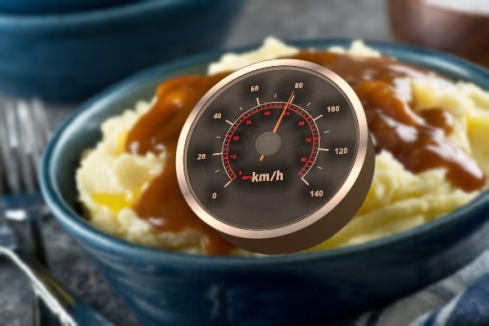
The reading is {"value": 80, "unit": "km/h"}
